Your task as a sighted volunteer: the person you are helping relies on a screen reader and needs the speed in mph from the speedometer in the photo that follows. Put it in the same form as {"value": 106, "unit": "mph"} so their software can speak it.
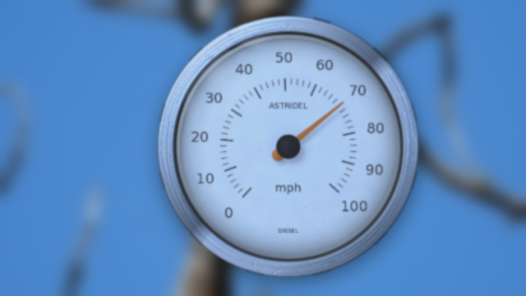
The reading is {"value": 70, "unit": "mph"}
